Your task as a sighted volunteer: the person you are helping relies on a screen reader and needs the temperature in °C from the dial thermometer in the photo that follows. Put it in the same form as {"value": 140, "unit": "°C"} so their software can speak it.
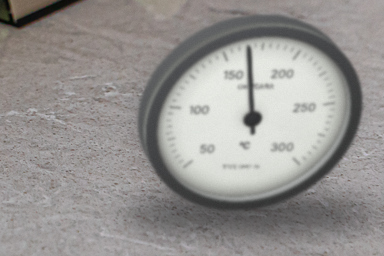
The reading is {"value": 165, "unit": "°C"}
